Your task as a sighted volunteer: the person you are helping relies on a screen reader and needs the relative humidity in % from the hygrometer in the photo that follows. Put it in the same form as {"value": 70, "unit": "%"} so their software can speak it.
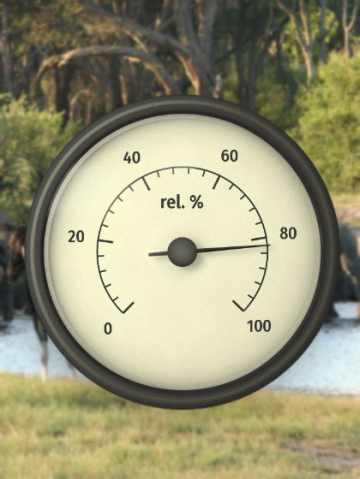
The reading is {"value": 82, "unit": "%"}
